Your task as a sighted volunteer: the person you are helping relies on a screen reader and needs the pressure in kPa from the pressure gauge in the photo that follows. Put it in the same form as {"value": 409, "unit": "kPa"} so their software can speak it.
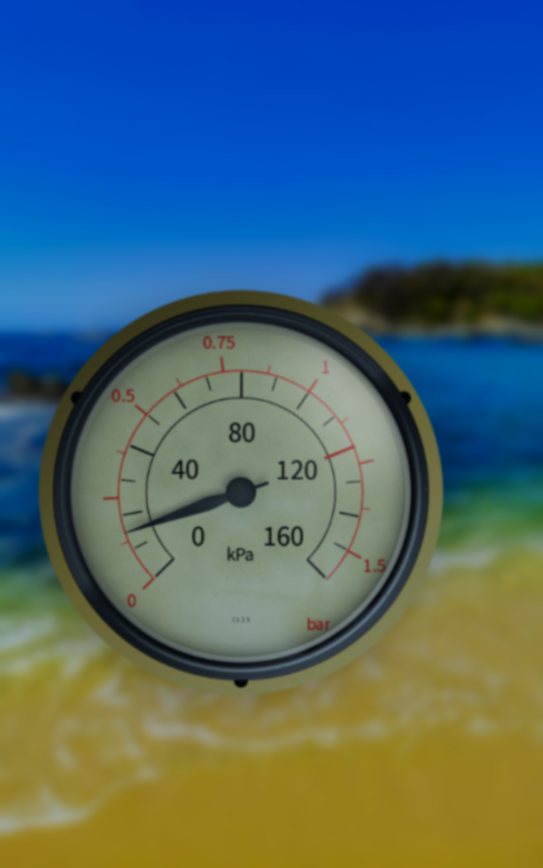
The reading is {"value": 15, "unit": "kPa"}
